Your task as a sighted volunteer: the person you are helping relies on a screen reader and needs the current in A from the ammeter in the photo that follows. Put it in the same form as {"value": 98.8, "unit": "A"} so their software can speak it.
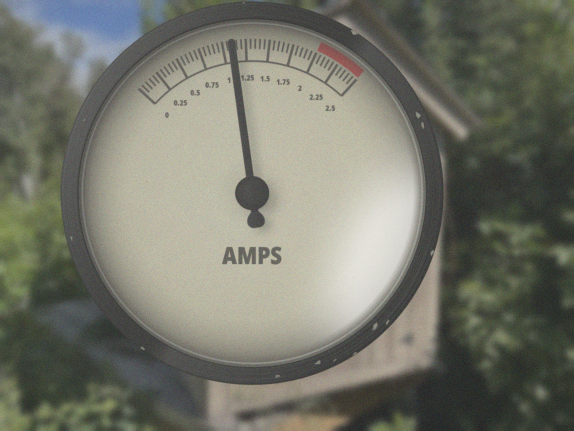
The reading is {"value": 1.1, "unit": "A"}
